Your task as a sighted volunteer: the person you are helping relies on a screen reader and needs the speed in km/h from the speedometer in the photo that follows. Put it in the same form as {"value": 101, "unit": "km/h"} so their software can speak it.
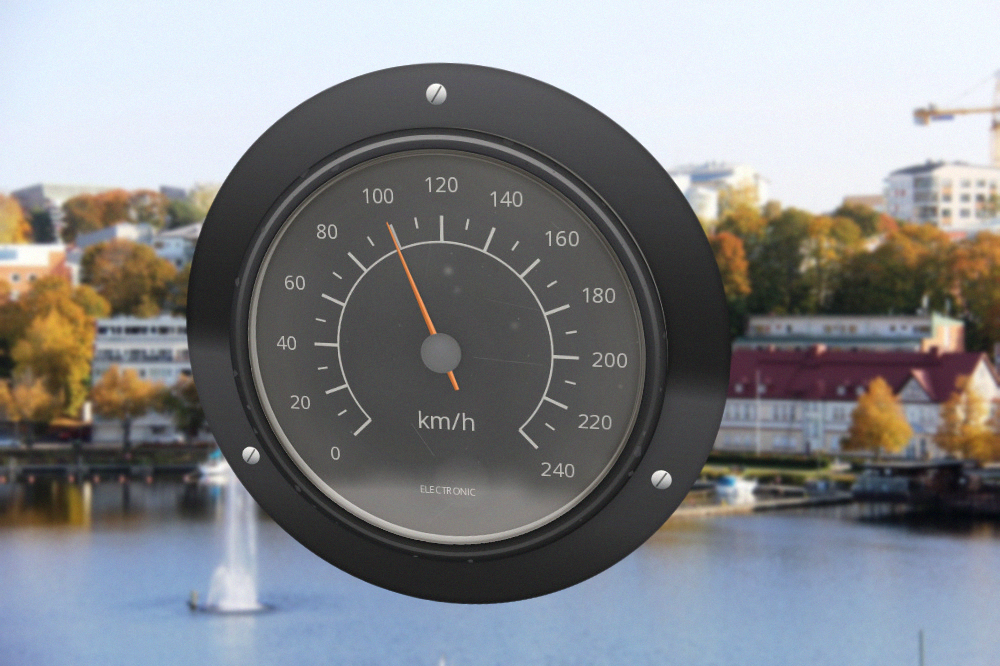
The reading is {"value": 100, "unit": "km/h"}
